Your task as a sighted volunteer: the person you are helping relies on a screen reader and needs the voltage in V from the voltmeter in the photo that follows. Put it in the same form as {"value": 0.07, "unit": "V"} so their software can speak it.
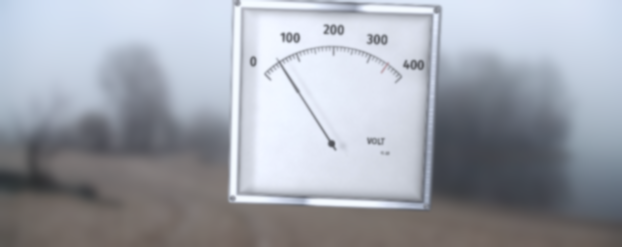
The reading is {"value": 50, "unit": "V"}
